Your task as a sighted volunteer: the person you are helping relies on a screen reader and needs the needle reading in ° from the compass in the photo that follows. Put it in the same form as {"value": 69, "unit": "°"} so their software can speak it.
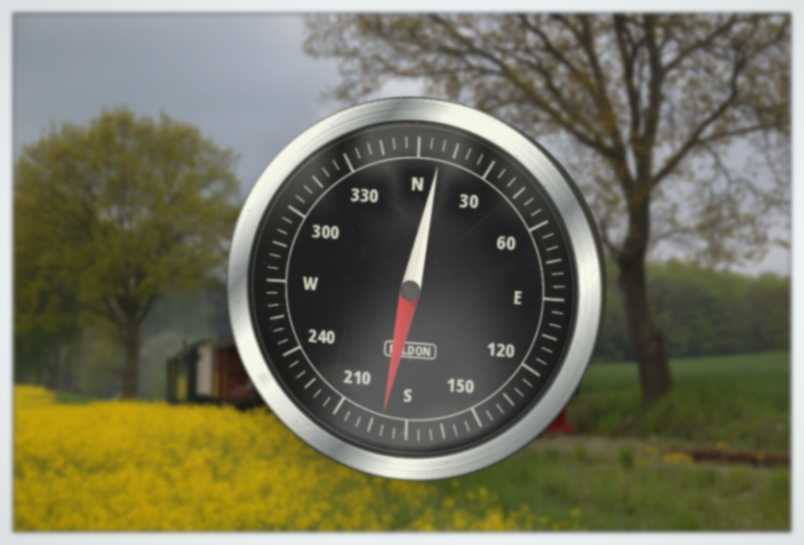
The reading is {"value": 190, "unit": "°"}
